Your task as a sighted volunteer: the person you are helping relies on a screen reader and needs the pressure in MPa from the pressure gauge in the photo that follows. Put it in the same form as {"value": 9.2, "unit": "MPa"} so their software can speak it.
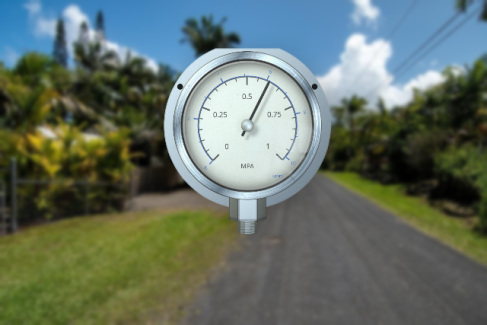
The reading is {"value": 0.6, "unit": "MPa"}
